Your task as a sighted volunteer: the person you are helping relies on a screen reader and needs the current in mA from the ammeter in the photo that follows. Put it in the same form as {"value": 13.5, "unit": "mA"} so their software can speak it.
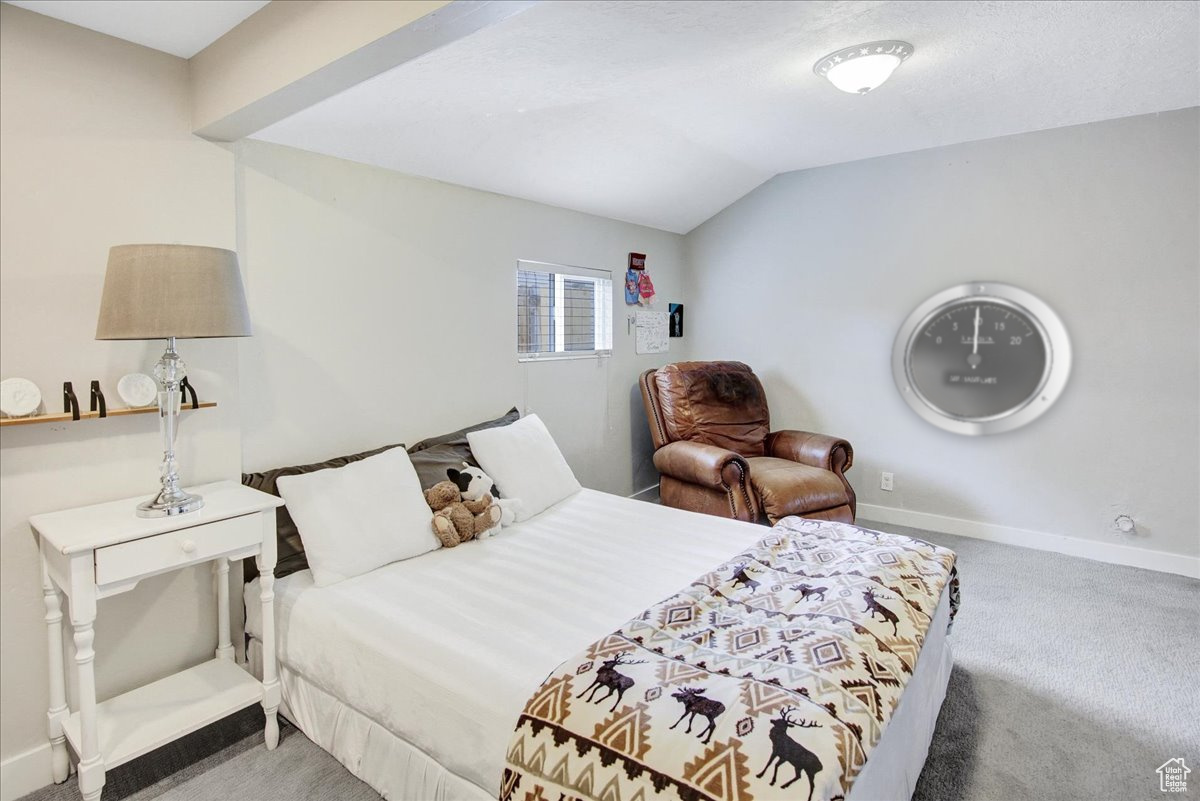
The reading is {"value": 10, "unit": "mA"}
